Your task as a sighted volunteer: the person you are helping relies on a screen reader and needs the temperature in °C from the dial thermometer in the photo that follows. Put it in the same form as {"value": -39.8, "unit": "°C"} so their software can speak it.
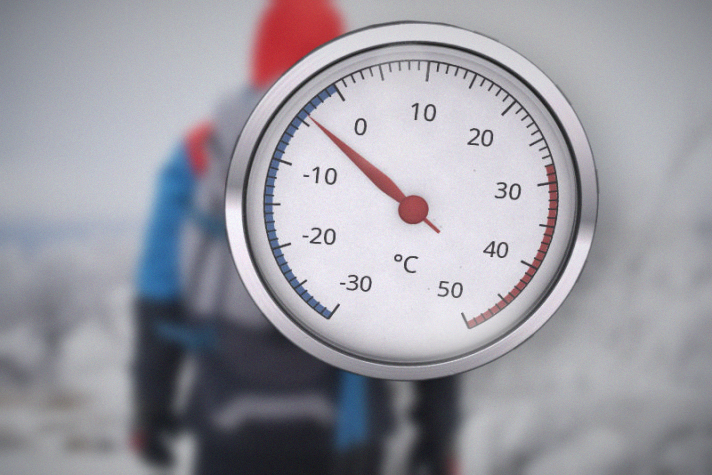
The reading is {"value": -4, "unit": "°C"}
